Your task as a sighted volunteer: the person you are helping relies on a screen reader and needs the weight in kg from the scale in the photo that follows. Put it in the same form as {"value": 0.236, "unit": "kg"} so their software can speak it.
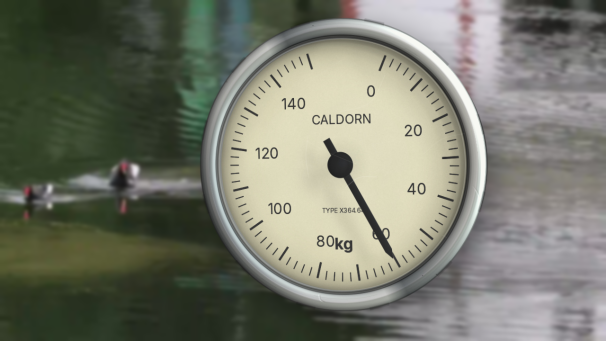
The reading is {"value": 60, "unit": "kg"}
